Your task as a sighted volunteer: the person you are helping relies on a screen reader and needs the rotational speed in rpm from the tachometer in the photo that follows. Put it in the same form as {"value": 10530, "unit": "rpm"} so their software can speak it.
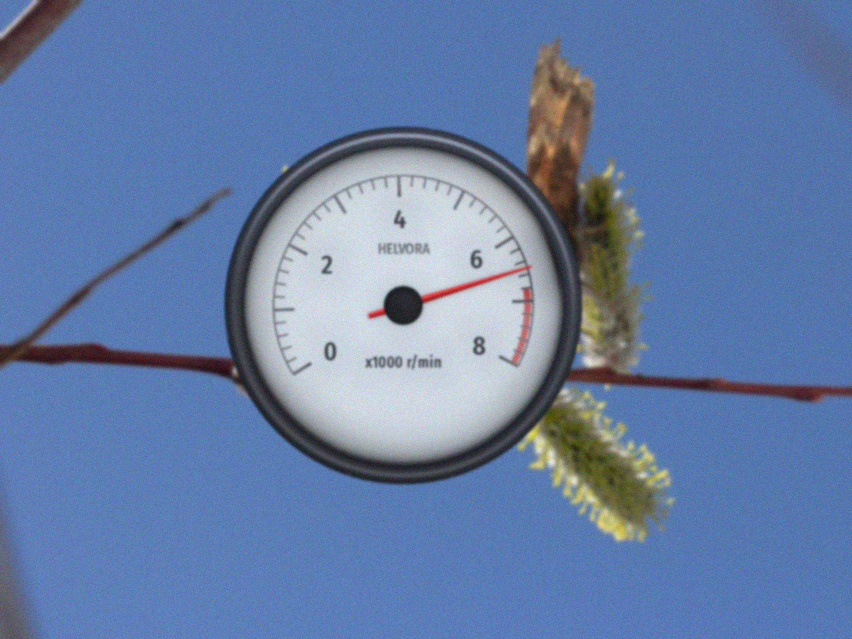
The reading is {"value": 6500, "unit": "rpm"}
